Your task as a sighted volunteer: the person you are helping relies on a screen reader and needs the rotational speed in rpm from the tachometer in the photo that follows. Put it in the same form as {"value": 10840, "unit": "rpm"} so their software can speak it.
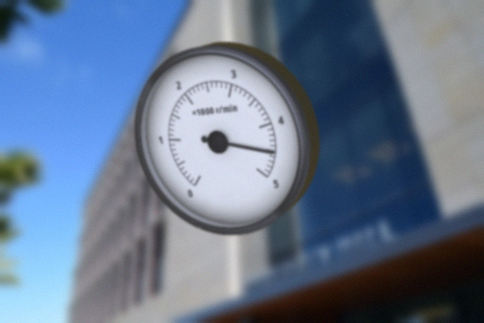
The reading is {"value": 4500, "unit": "rpm"}
